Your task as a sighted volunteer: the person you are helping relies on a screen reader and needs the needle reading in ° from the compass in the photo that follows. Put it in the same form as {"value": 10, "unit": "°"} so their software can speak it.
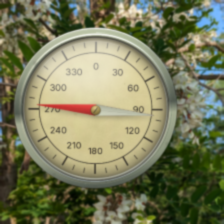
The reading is {"value": 275, "unit": "°"}
